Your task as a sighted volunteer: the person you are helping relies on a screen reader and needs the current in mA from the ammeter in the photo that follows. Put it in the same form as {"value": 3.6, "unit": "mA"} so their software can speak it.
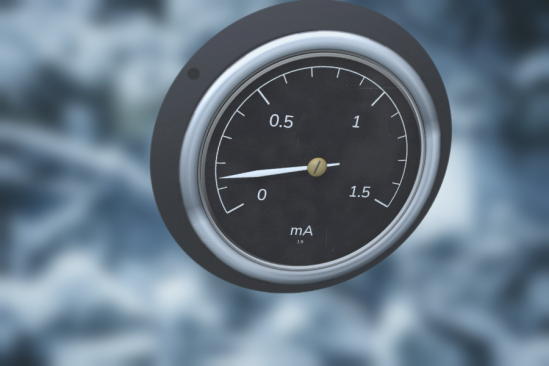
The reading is {"value": 0.15, "unit": "mA"}
